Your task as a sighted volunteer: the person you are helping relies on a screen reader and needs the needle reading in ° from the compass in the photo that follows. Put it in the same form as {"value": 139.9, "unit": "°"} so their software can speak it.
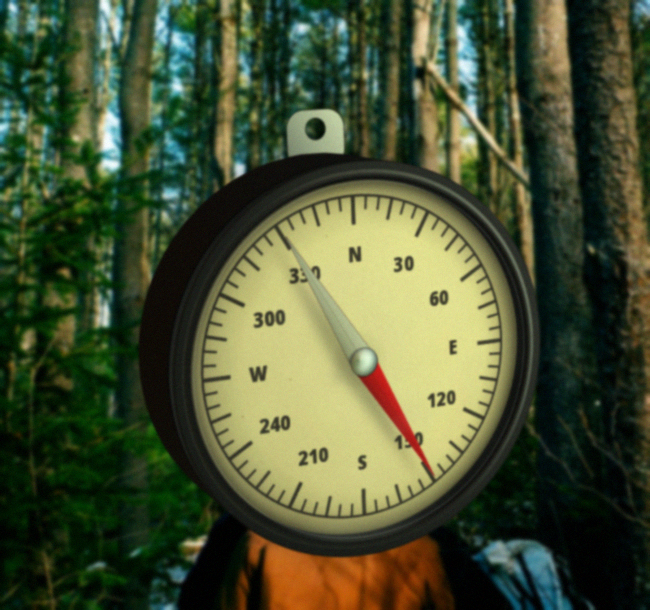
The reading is {"value": 150, "unit": "°"}
